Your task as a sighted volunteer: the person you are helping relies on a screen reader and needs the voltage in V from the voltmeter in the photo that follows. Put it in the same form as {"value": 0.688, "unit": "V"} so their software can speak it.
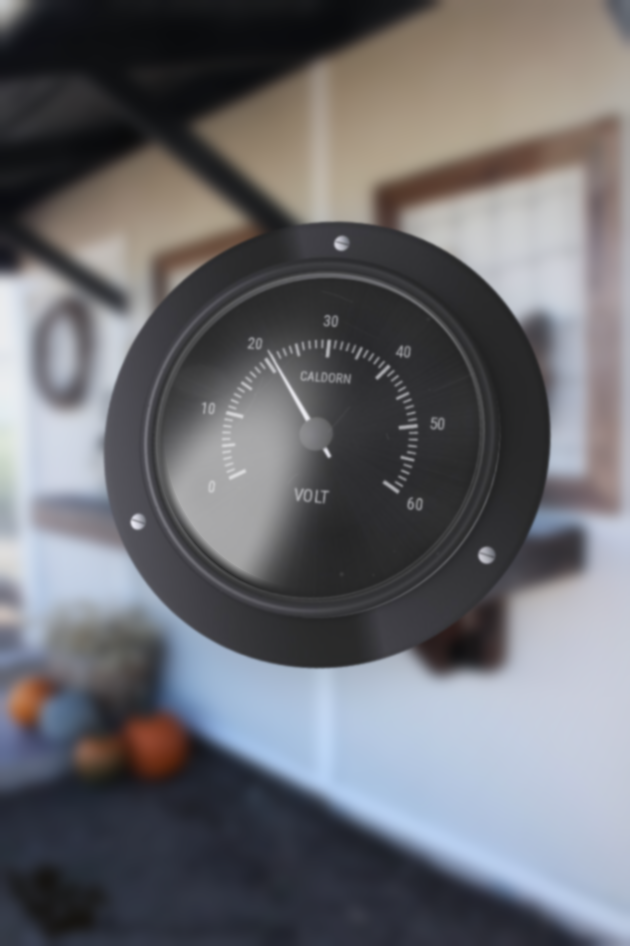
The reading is {"value": 21, "unit": "V"}
